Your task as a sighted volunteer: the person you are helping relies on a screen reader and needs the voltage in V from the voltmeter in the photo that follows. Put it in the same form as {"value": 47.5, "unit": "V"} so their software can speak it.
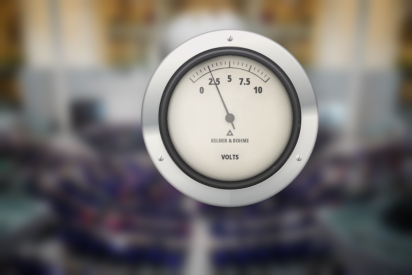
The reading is {"value": 2.5, "unit": "V"}
